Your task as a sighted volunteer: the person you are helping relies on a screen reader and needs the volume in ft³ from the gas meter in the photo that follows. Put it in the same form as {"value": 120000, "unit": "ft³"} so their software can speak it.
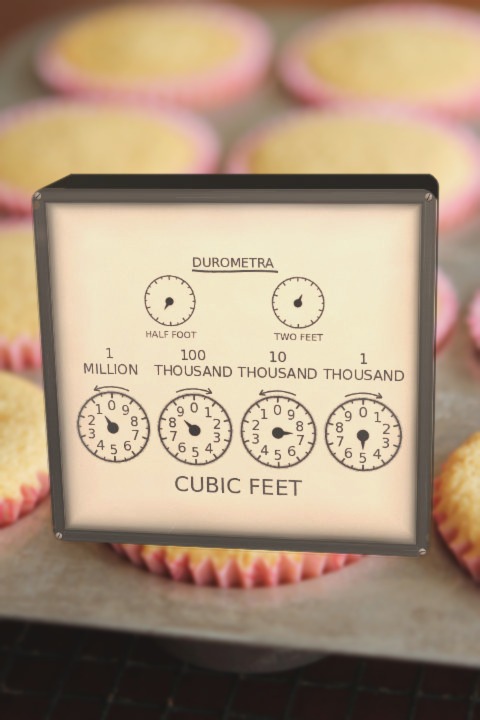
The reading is {"value": 87500, "unit": "ft³"}
